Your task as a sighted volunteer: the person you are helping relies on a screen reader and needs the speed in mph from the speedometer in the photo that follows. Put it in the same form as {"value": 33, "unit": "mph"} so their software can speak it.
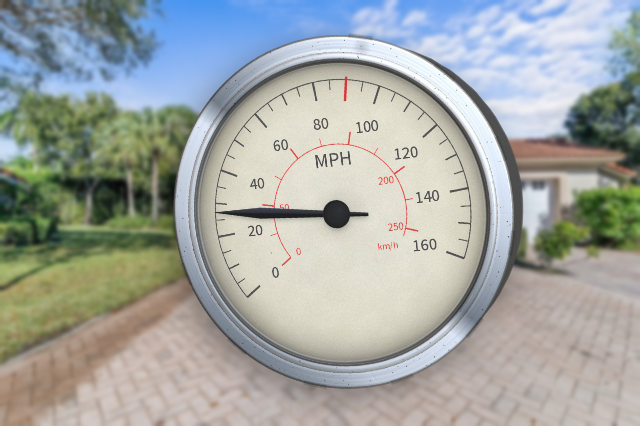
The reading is {"value": 27.5, "unit": "mph"}
